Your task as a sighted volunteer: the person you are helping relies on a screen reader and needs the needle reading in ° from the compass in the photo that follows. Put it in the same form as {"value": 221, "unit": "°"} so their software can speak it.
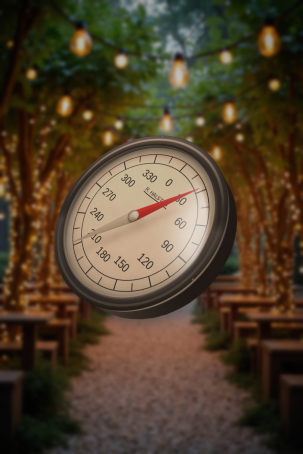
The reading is {"value": 30, "unit": "°"}
